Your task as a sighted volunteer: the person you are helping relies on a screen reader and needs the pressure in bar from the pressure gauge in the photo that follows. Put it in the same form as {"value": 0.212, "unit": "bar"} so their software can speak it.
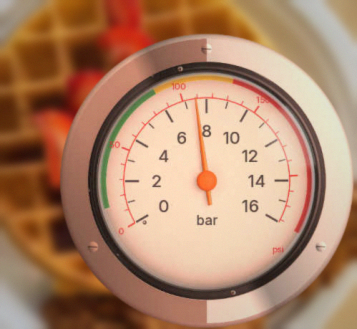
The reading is {"value": 7.5, "unit": "bar"}
